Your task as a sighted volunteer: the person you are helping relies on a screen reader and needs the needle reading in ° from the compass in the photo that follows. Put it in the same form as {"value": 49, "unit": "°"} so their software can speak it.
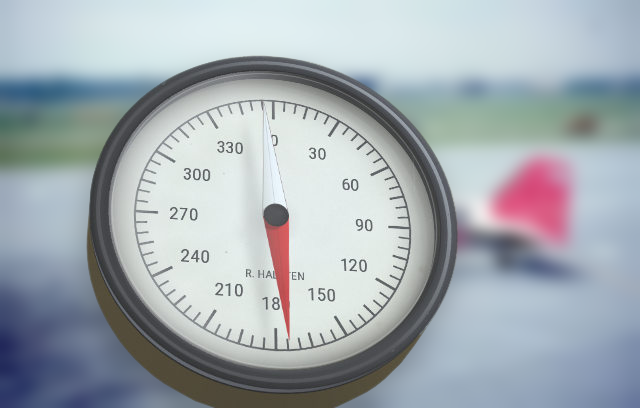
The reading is {"value": 175, "unit": "°"}
